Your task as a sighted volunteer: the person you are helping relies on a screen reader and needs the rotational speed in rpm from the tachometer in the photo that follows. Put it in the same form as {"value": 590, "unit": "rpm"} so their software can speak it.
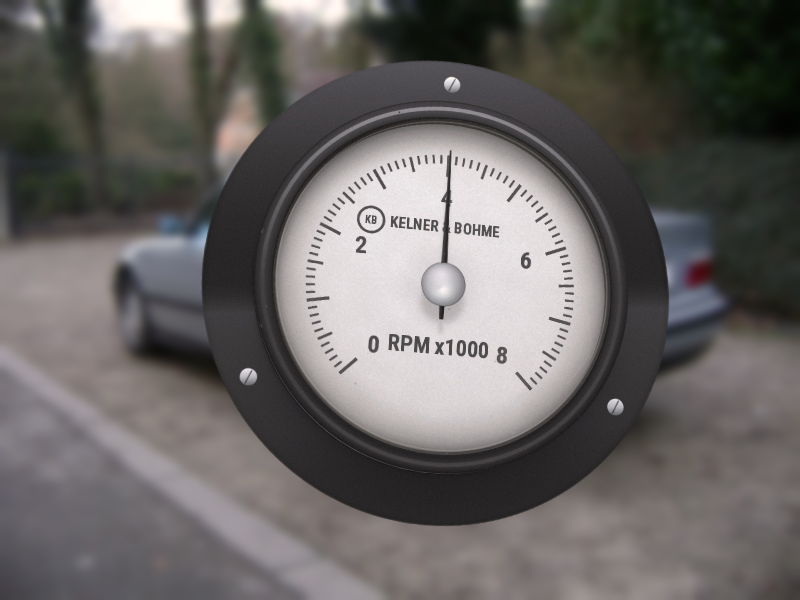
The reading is {"value": 4000, "unit": "rpm"}
